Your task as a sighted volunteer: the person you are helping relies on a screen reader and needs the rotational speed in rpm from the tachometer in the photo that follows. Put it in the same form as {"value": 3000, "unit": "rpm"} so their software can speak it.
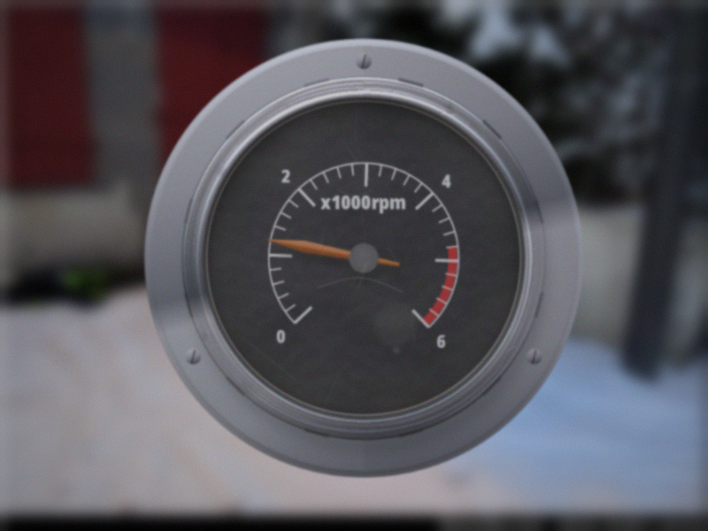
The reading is {"value": 1200, "unit": "rpm"}
